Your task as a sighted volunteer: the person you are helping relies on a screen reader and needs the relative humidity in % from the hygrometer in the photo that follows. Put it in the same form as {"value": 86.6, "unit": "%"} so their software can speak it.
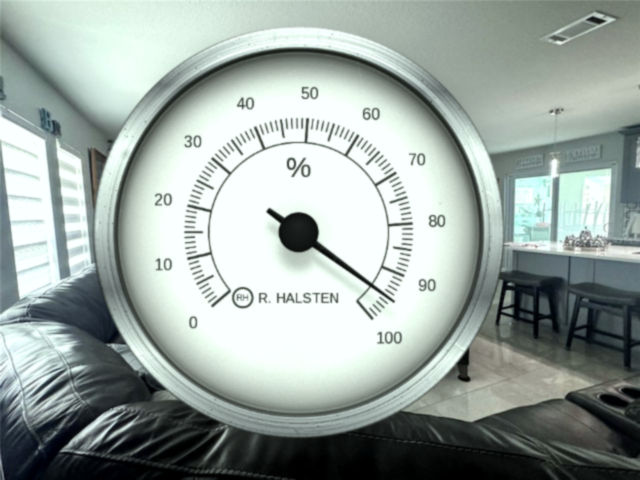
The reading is {"value": 95, "unit": "%"}
